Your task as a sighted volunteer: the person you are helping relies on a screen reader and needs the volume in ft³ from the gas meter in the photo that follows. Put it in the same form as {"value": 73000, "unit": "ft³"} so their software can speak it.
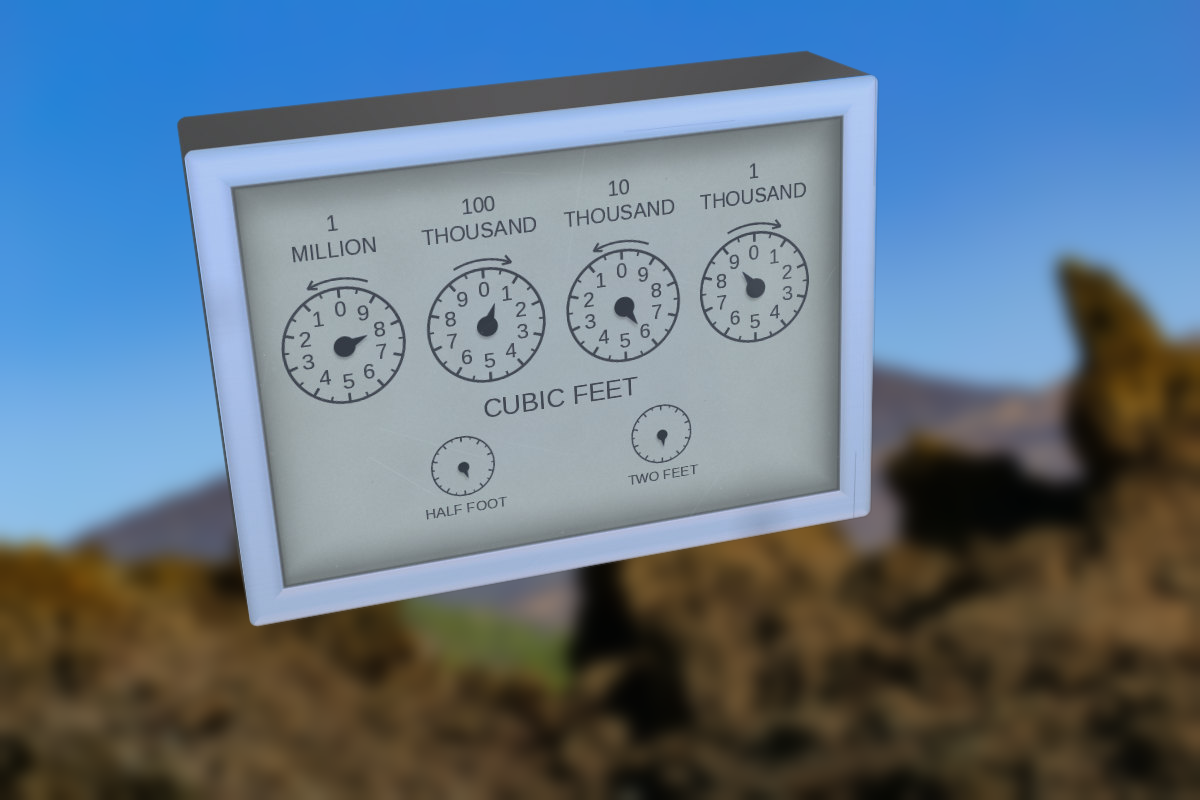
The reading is {"value": 805900, "unit": "ft³"}
